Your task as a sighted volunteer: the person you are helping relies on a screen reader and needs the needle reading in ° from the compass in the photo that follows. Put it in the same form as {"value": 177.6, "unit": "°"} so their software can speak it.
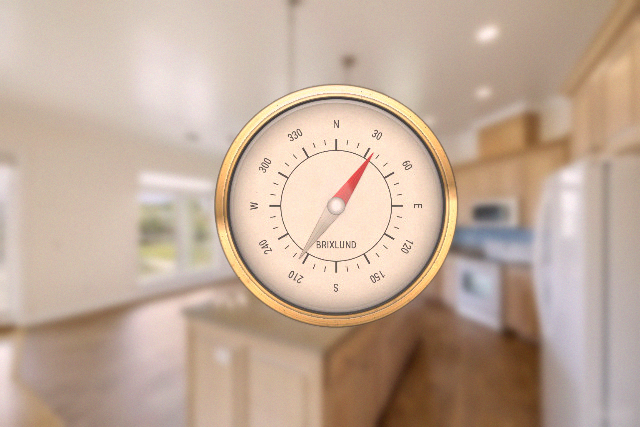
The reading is {"value": 35, "unit": "°"}
